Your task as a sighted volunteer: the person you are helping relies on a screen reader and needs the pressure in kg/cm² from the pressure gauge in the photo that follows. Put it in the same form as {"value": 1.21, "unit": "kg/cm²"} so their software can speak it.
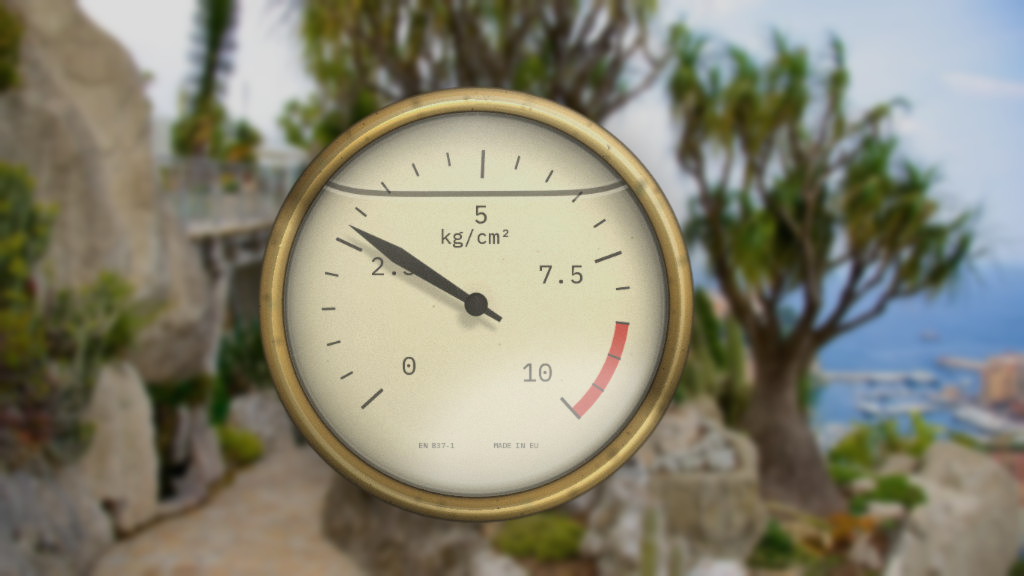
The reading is {"value": 2.75, "unit": "kg/cm²"}
